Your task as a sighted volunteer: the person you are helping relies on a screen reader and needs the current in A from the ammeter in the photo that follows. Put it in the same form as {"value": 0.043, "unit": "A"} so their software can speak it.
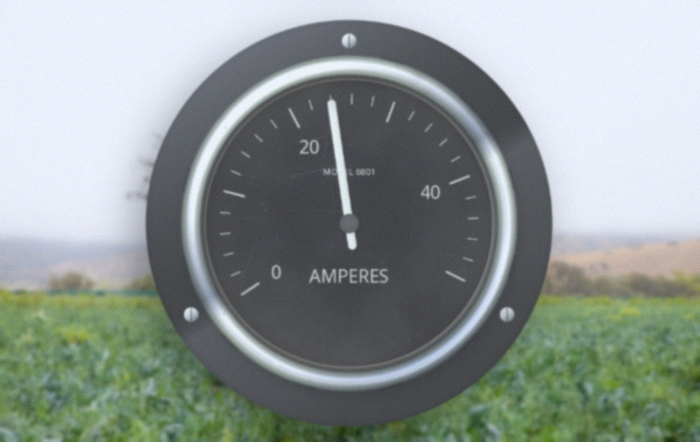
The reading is {"value": 24, "unit": "A"}
